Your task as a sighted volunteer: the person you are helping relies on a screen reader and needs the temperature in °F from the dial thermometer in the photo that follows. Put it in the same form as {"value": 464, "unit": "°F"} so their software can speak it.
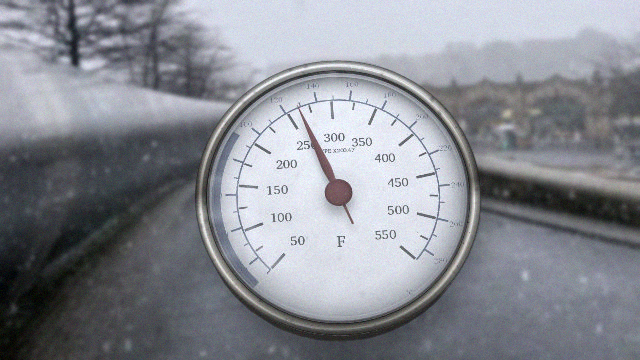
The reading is {"value": 262.5, "unit": "°F"}
